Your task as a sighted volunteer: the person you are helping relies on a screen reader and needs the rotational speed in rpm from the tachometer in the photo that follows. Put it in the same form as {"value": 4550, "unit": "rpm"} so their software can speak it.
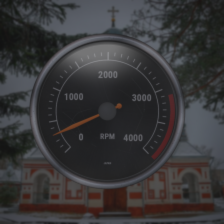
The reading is {"value": 300, "unit": "rpm"}
